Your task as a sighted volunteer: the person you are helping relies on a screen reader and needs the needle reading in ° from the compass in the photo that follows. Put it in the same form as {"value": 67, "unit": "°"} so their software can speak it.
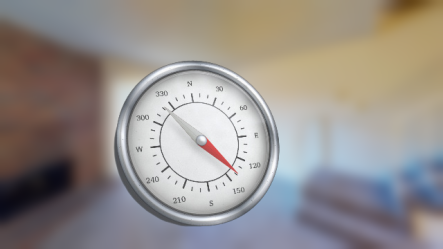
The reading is {"value": 140, "unit": "°"}
